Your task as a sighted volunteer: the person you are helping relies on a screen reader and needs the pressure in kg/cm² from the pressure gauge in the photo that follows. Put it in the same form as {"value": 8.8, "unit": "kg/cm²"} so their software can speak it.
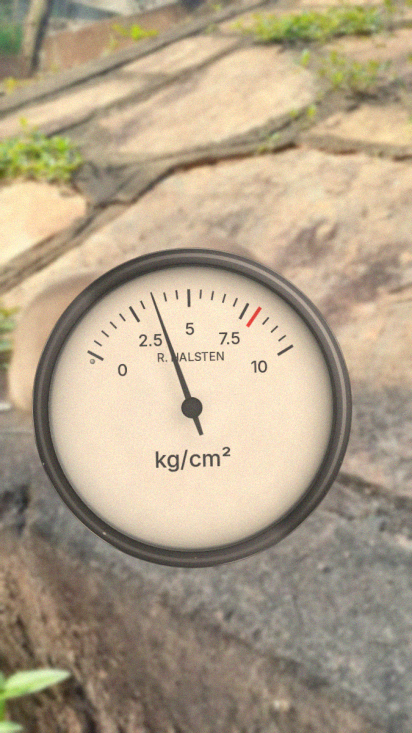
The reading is {"value": 3.5, "unit": "kg/cm²"}
